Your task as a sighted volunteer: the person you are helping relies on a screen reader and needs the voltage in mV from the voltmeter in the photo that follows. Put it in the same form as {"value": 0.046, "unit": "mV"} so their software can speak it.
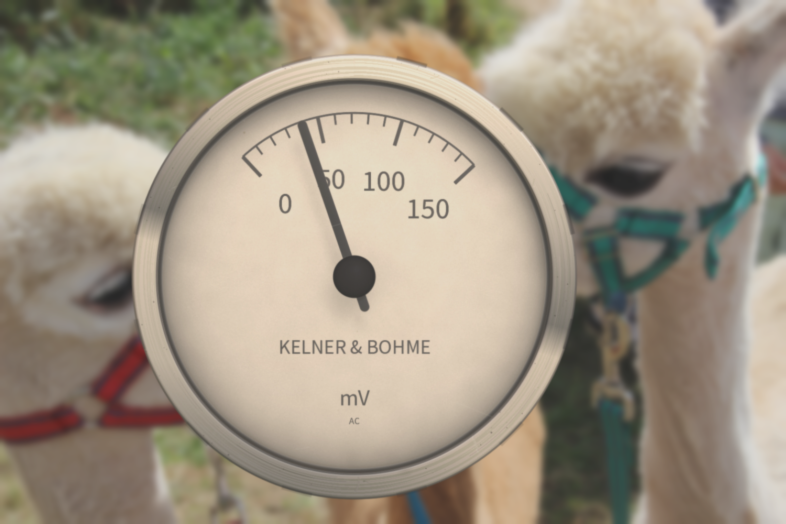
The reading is {"value": 40, "unit": "mV"}
